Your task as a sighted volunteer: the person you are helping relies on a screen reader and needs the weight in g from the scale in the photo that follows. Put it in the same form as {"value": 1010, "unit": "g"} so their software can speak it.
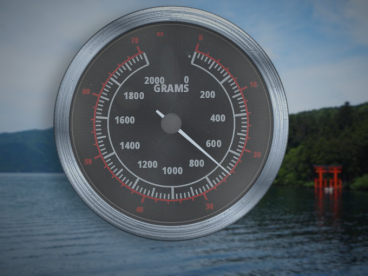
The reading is {"value": 700, "unit": "g"}
